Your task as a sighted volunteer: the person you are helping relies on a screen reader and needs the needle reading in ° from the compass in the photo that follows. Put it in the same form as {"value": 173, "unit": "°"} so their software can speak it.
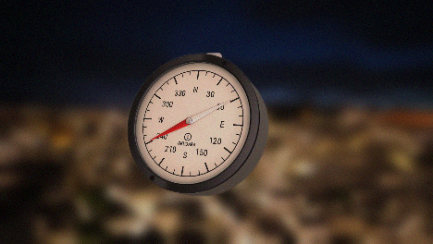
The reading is {"value": 240, "unit": "°"}
